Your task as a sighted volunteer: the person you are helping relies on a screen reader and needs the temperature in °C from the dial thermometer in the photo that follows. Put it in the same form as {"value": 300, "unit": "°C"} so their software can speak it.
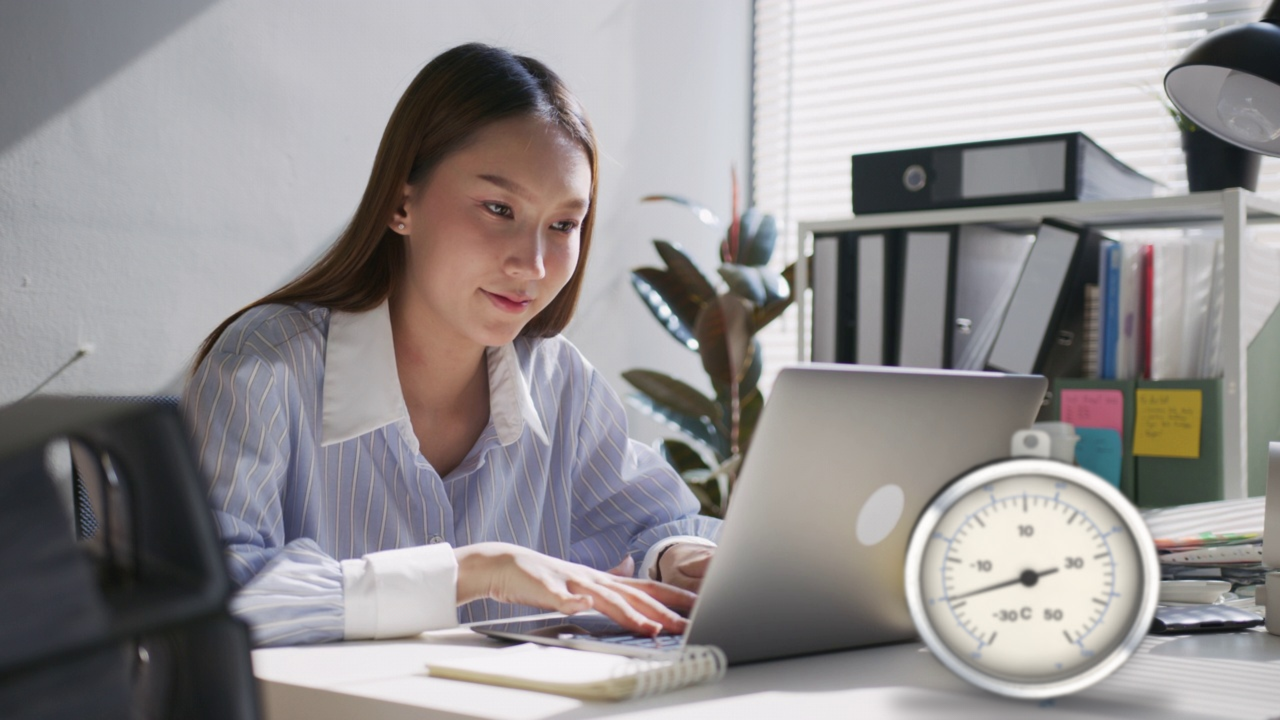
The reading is {"value": -18, "unit": "°C"}
